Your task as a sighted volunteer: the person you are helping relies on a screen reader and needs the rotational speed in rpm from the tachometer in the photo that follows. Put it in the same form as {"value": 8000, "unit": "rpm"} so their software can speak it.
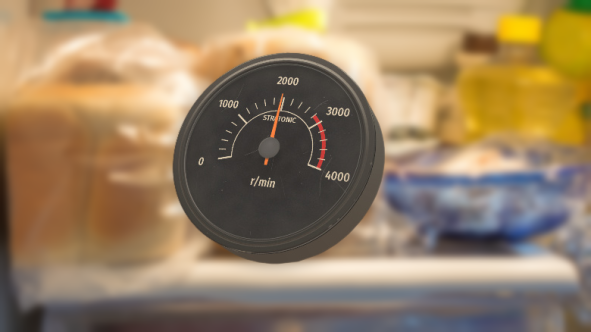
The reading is {"value": 2000, "unit": "rpm"}
